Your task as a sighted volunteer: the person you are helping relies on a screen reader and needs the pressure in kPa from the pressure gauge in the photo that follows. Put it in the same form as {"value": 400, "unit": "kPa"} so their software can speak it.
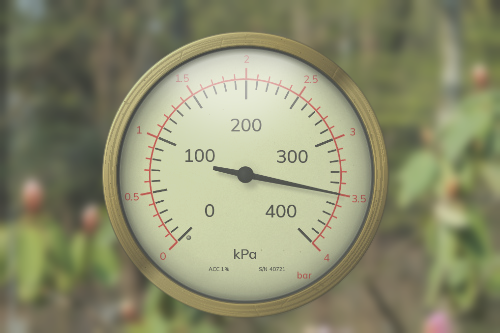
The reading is {"value": 350, "unit": "kPa"}
